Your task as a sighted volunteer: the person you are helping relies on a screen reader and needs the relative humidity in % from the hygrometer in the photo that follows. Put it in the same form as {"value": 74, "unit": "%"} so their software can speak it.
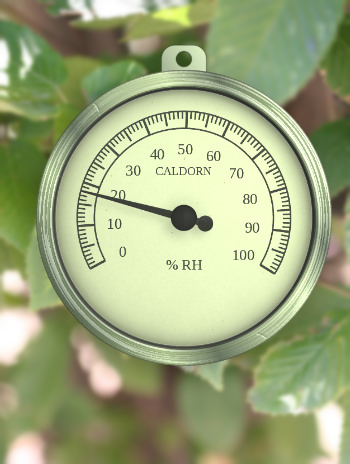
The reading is {"value": 18, "unit": "%"}
